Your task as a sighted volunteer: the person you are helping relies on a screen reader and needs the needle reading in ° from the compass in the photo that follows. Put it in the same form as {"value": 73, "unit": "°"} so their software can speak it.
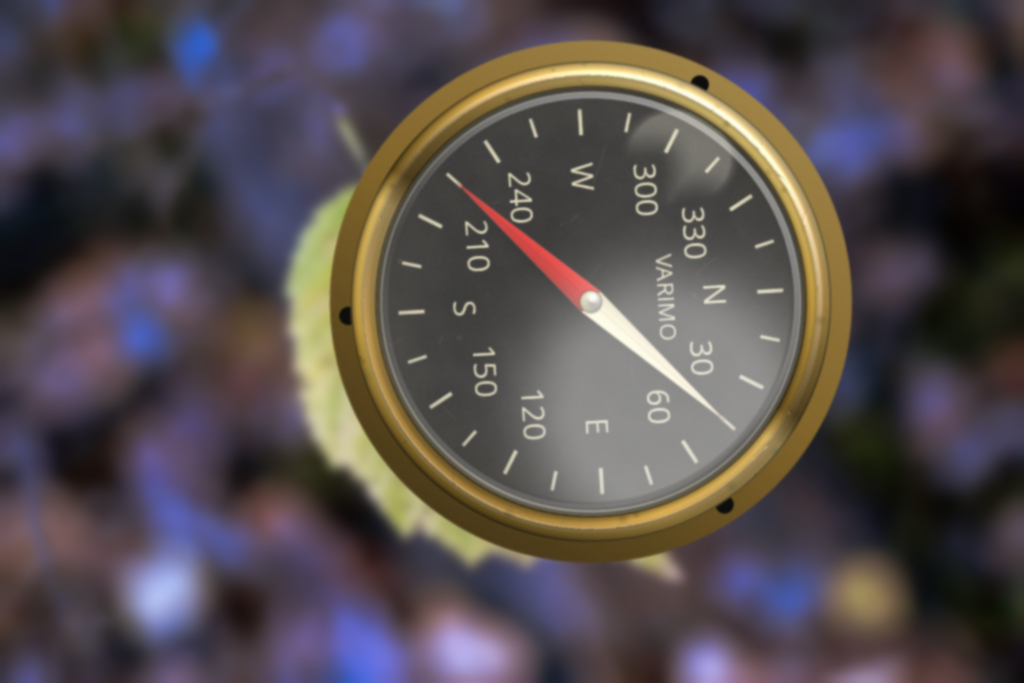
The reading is {"value": 225, "unit": "°"}
